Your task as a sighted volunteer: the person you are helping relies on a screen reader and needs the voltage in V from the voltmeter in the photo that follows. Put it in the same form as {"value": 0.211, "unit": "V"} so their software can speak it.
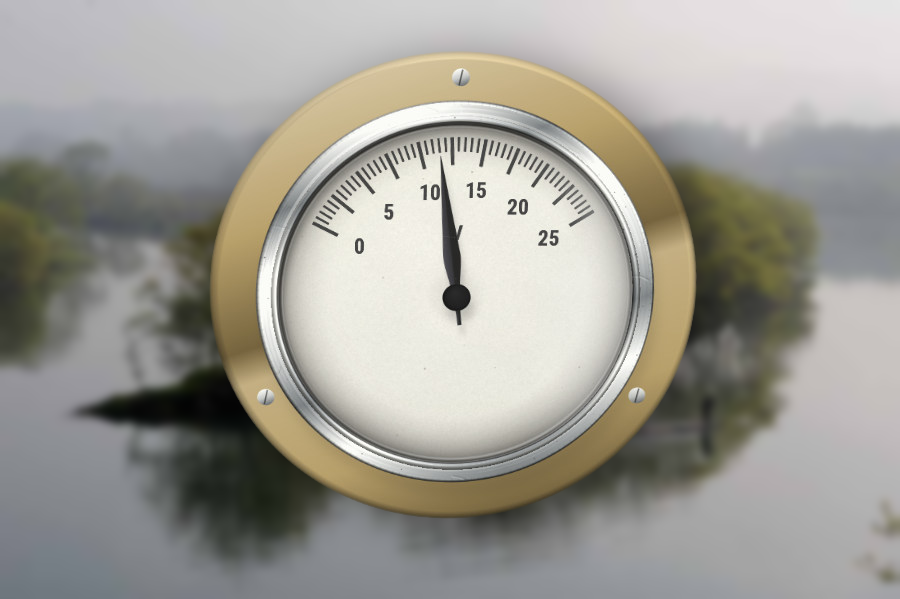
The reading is {"value": 11.5, "unit": "V"}
